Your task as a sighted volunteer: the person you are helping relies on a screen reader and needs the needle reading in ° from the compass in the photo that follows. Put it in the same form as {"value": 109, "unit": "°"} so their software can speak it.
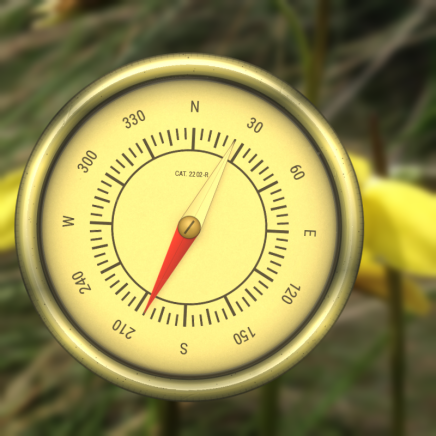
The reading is {"value": 205, "unit": "°"}
